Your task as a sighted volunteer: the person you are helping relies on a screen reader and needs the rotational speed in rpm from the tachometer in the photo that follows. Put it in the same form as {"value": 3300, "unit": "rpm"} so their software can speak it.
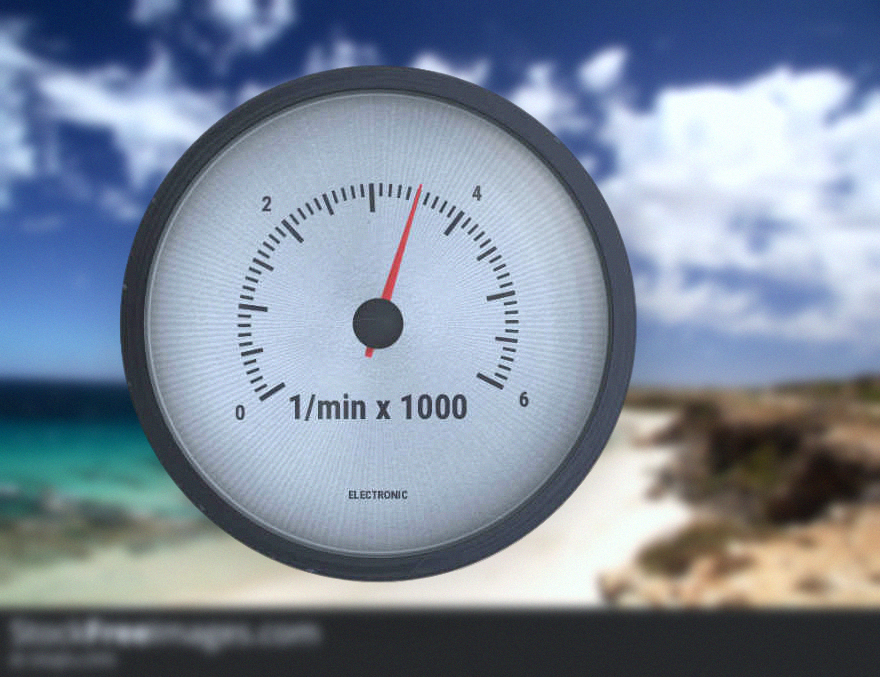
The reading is {"value": 3500, "unit": "rpm"}
